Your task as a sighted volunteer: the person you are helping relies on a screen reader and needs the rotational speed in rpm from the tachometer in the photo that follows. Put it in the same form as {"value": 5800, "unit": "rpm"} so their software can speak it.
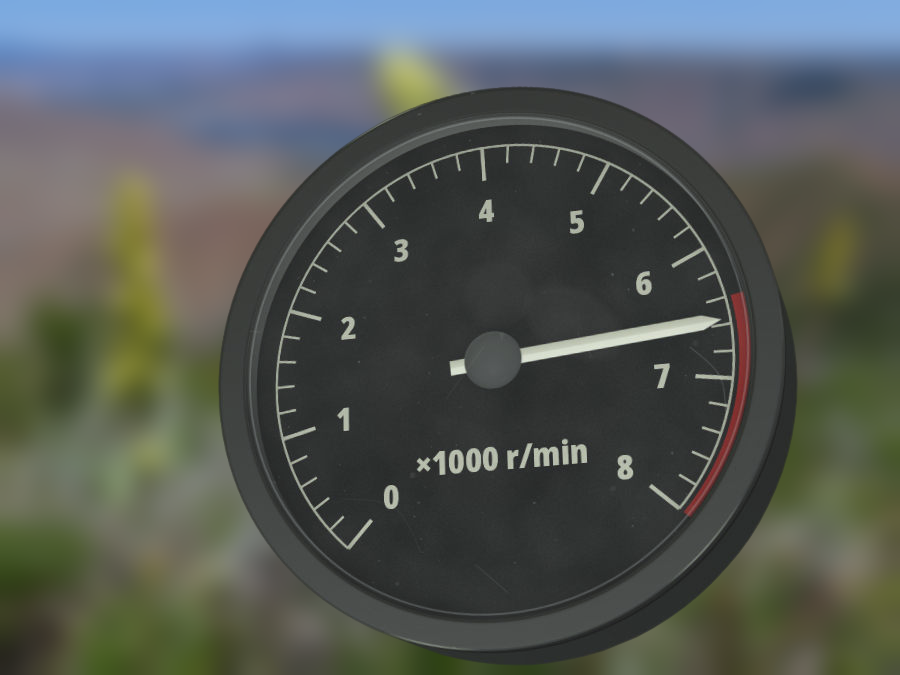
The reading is {"value": 6600, "unit": "rpm"}
